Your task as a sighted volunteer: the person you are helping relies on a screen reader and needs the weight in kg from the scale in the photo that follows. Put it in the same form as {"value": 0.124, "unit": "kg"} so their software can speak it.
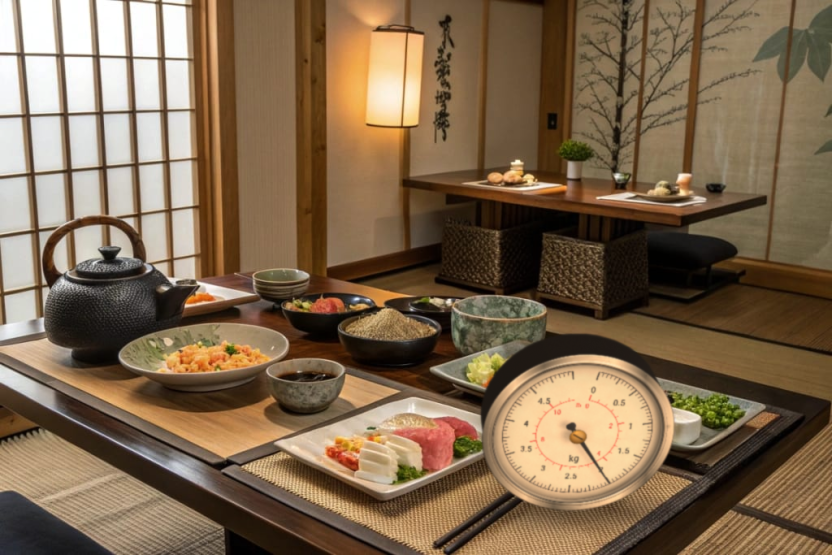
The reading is {"value": 2, "unit": "kg"}
